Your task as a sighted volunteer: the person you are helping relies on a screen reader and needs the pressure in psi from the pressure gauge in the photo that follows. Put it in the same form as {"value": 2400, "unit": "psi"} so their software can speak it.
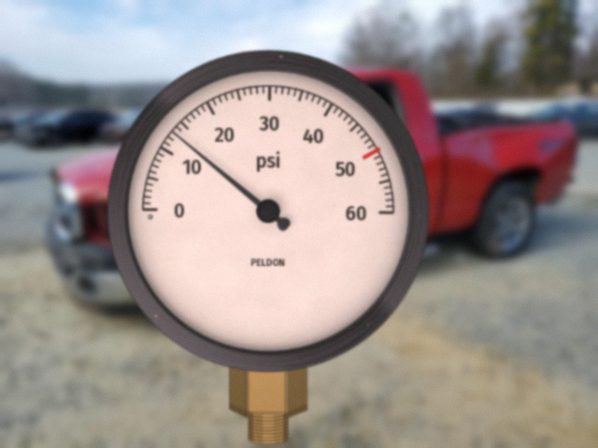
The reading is {"value": 13, "unit": "psi"}
